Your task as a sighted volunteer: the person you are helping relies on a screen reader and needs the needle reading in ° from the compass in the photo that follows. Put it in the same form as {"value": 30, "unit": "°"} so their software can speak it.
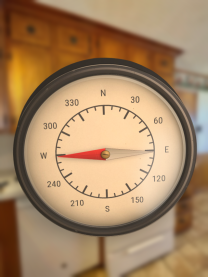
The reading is {"value": 270, "unit": "°"}
